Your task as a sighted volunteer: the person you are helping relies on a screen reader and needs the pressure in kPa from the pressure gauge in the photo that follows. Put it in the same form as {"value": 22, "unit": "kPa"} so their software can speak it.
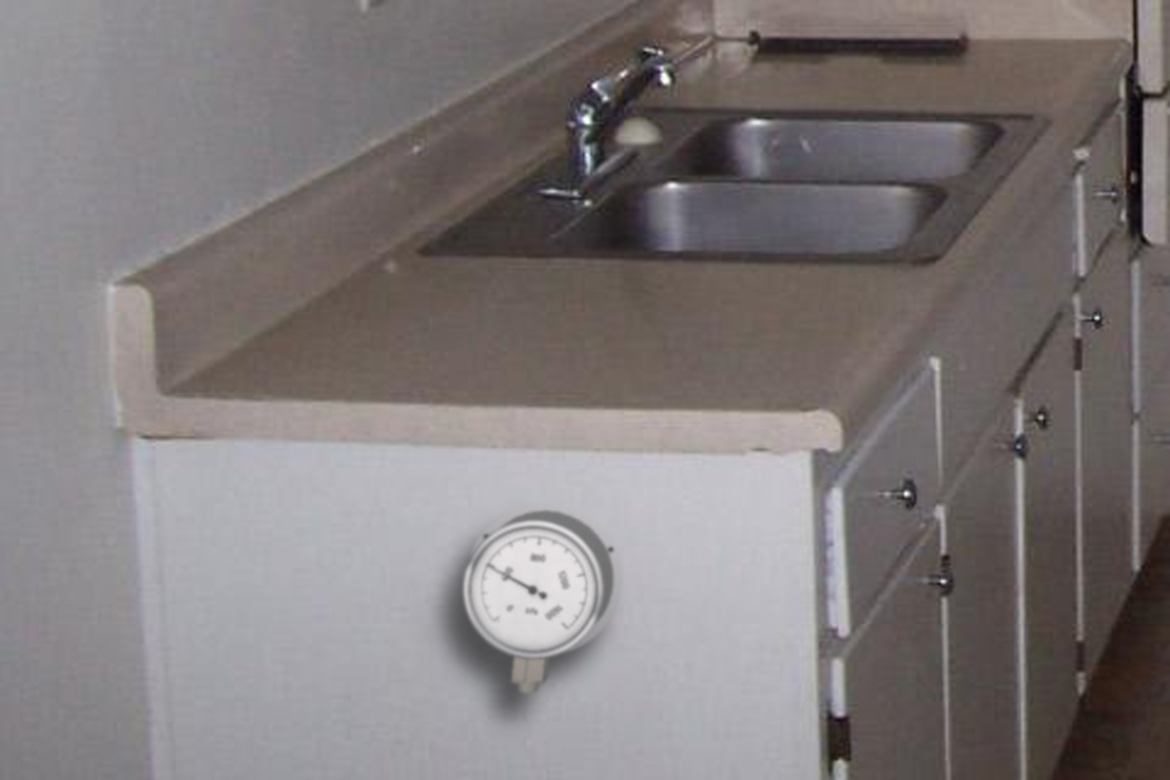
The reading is {"value": 400, "unit": "kPa"}
